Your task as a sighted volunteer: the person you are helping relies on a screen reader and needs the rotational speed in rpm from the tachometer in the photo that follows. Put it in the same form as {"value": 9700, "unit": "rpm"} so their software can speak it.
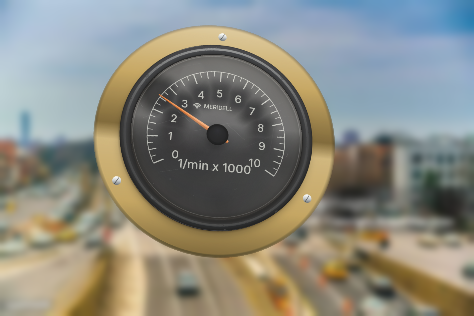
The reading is {"value": 2500, "unit": "rpm"}
